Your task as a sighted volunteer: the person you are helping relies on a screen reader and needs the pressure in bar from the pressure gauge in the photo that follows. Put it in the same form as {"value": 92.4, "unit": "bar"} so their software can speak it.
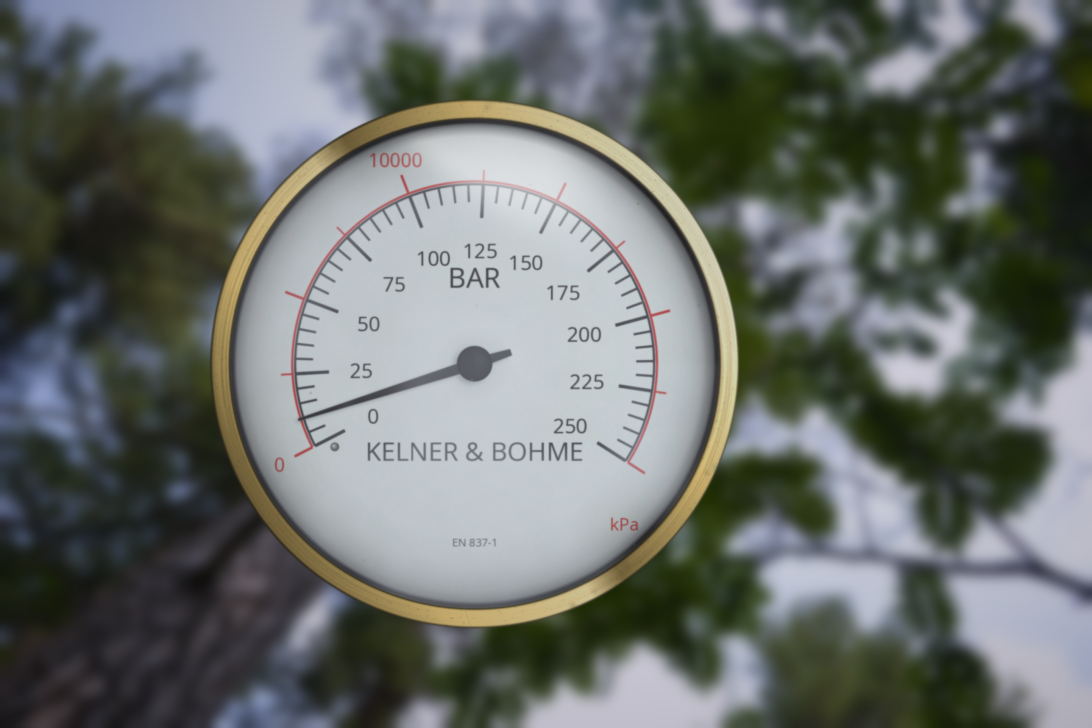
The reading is {"value": 10, "unit": "bar"}
